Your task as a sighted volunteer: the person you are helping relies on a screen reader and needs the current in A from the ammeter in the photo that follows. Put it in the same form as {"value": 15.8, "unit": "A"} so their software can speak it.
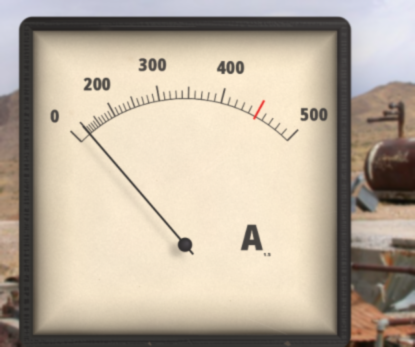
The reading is {"value": 100, "unit": "A"}
